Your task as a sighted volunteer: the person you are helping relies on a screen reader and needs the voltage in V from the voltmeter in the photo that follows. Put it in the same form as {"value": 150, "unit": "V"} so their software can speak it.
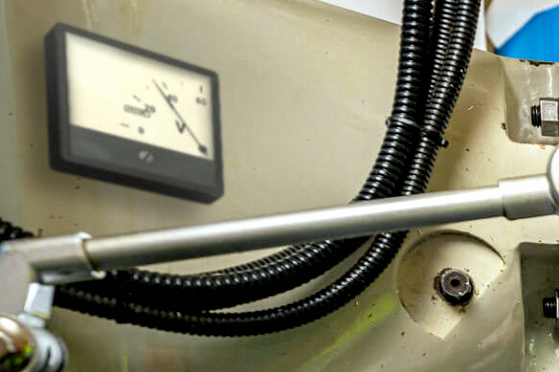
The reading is {"value": 35, "unit": "V"}
